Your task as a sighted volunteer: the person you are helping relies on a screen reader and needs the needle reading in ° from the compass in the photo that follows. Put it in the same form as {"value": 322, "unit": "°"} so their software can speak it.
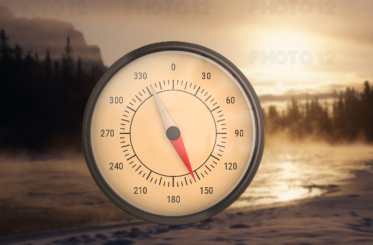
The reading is {"value": 155, "unit": "°"}
